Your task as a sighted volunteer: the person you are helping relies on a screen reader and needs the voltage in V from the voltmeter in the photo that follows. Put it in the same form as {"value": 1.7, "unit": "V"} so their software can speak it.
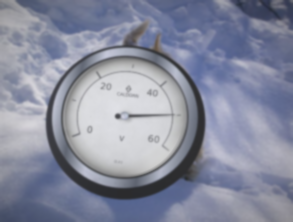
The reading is {"value": 50, "unit": "V"}
